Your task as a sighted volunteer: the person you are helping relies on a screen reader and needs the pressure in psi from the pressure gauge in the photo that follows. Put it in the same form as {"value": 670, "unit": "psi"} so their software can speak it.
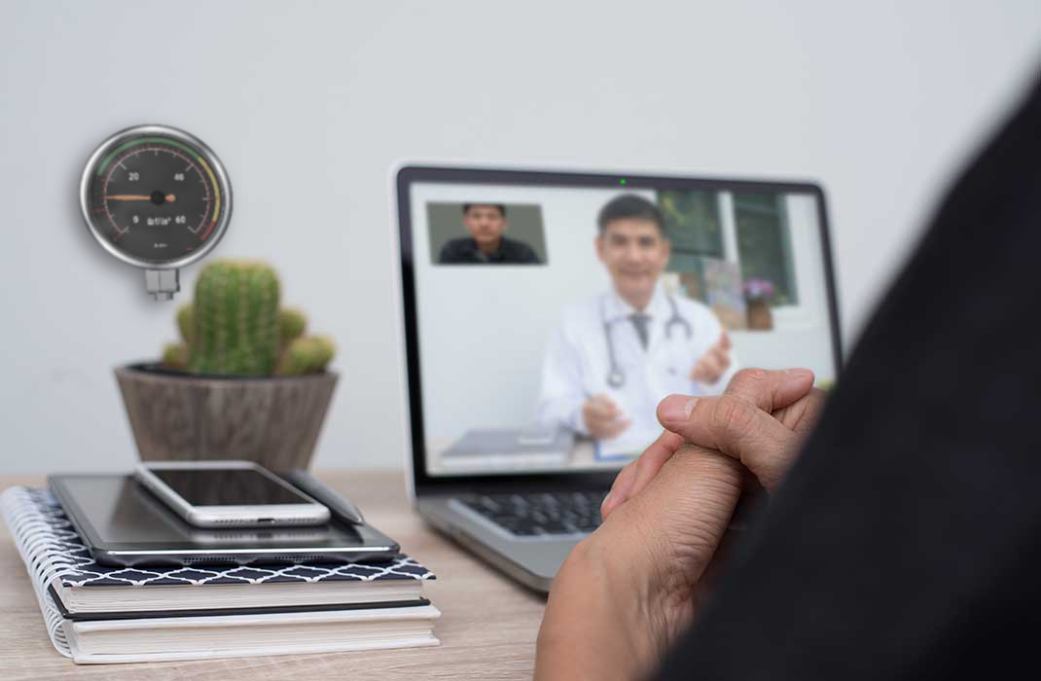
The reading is {"value": 10, "unit": "psi"}
